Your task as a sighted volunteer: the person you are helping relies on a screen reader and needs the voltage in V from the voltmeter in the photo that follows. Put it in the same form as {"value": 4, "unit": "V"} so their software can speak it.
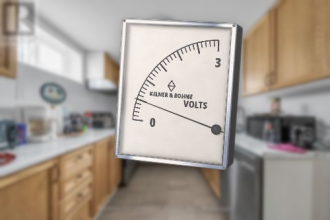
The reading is {"value": 0.5, "unit": "V"}
